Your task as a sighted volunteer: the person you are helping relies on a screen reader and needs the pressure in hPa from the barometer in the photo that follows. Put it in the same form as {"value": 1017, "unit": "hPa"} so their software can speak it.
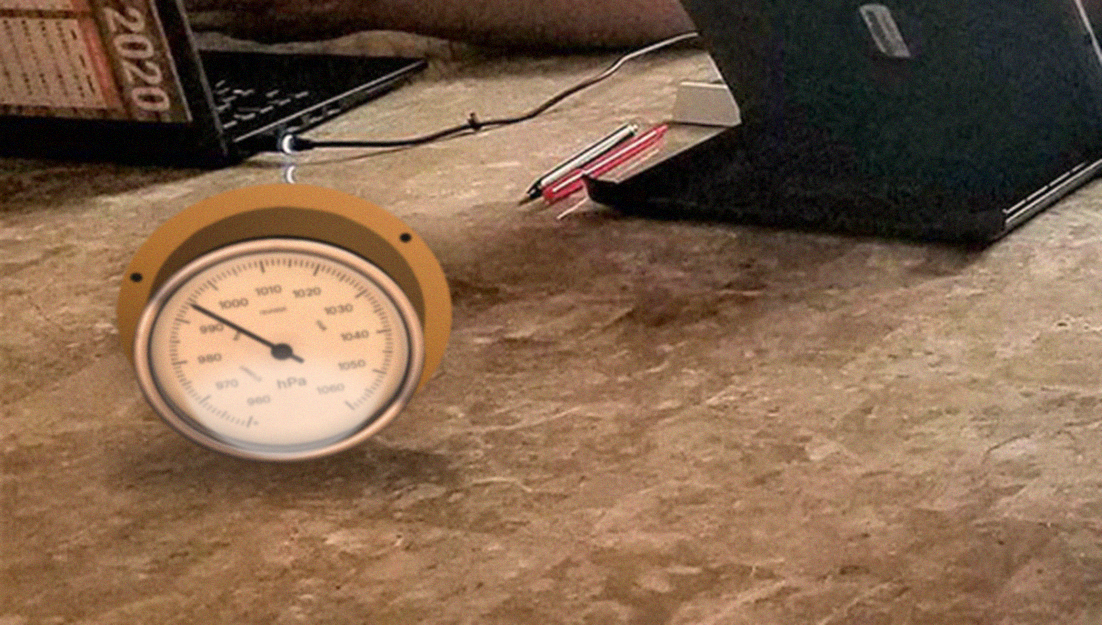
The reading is {"value": 995, "unit": "hPa"}
